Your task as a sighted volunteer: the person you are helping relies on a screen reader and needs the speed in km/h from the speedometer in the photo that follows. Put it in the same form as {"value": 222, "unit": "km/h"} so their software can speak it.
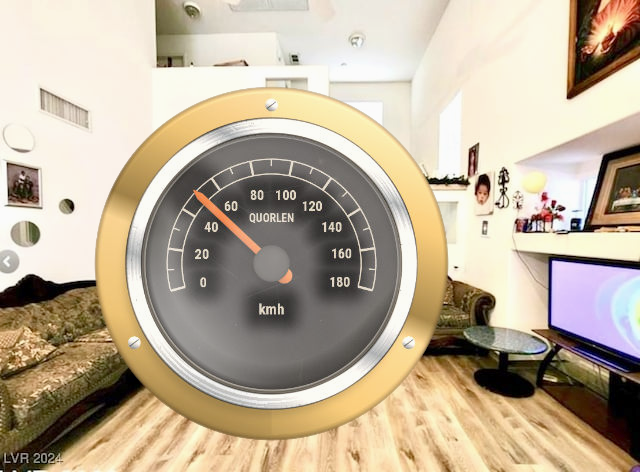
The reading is {"value": 50, "unit": "km/h"}
